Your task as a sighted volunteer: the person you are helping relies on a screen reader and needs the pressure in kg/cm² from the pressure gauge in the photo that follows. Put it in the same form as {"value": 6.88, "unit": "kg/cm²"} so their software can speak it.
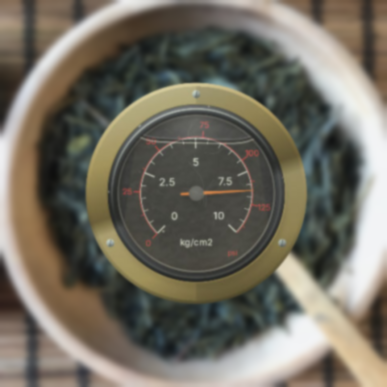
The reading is {"value": 8.25, "unit": "kg/cm²"}
